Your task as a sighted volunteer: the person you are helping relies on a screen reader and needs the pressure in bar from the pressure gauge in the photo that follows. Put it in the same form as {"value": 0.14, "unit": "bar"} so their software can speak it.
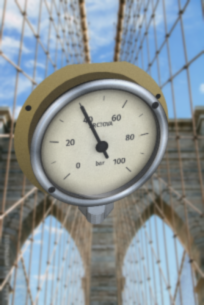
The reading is {"value": 40, "unit": "bar"}
